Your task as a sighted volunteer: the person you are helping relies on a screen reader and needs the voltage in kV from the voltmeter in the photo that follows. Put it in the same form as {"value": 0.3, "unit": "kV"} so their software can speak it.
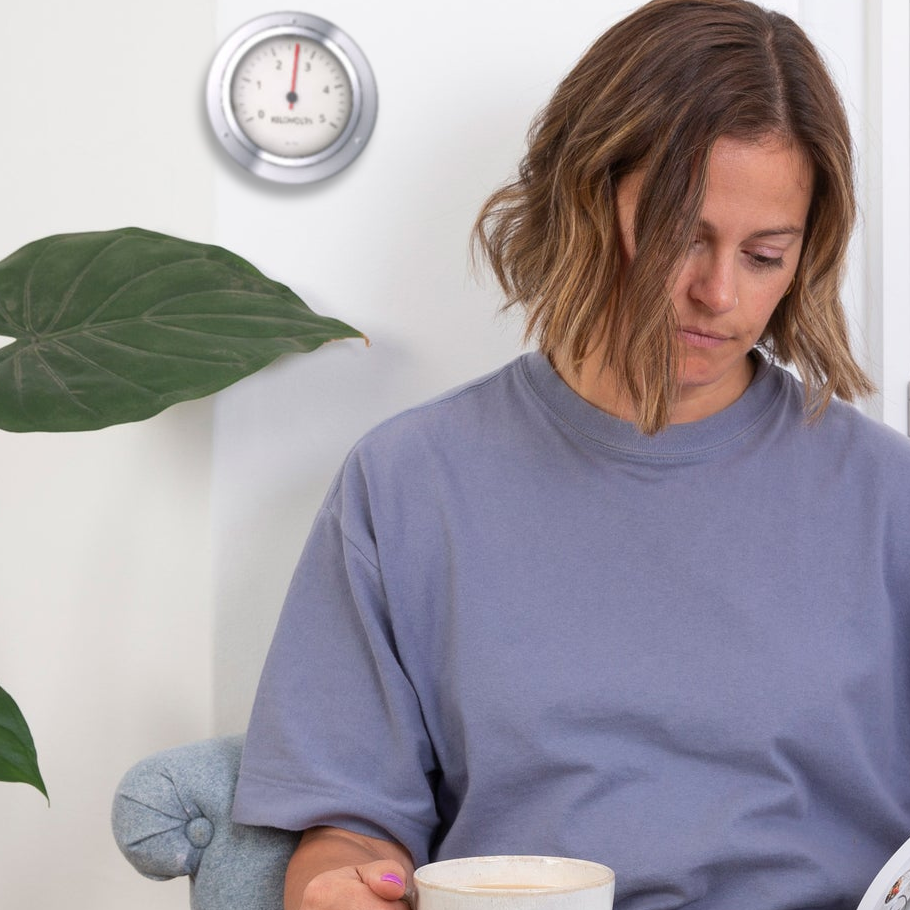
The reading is {"value": 2.6, "unit": "kV"}
